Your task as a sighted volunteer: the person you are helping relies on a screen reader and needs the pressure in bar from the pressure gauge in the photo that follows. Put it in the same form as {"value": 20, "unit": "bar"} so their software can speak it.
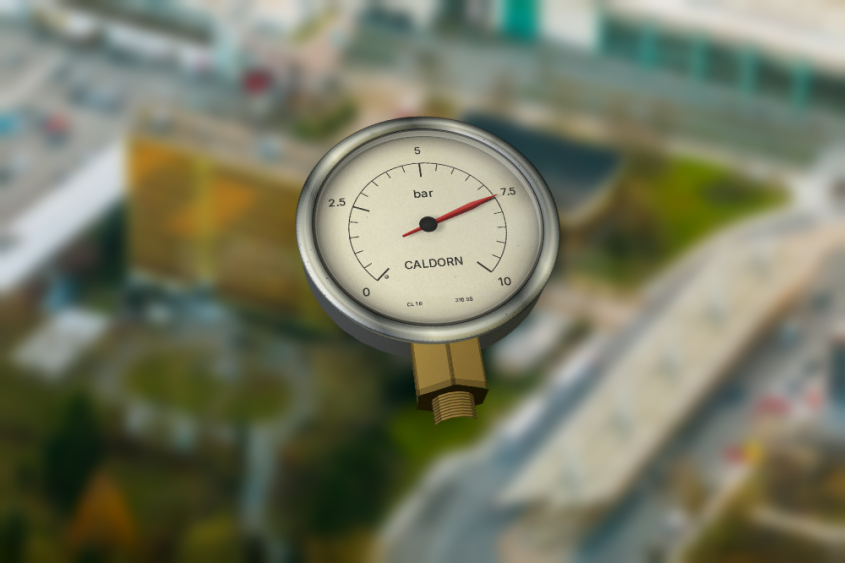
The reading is {"value": 7.5, "unit": "bar"}
